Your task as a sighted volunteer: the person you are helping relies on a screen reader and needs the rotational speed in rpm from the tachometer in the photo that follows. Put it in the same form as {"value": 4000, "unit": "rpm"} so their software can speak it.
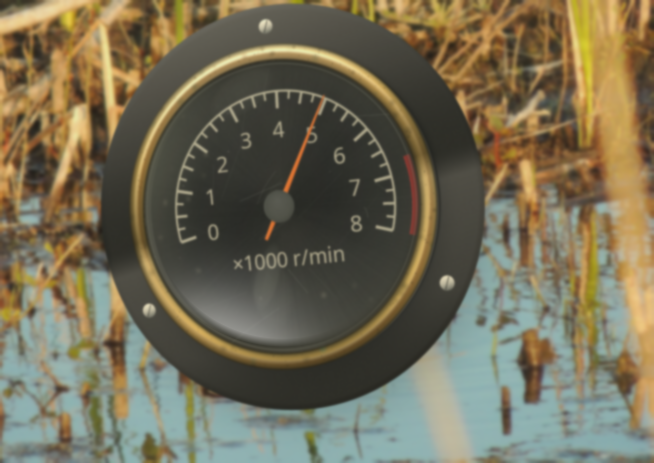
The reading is {"value": 5000, "unit": "rpm"}
